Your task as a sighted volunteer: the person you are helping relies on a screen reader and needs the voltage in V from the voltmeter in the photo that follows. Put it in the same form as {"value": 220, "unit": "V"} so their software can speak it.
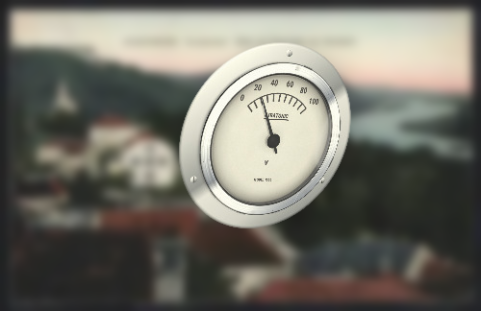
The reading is {"value": 20, "unit": "V"}
